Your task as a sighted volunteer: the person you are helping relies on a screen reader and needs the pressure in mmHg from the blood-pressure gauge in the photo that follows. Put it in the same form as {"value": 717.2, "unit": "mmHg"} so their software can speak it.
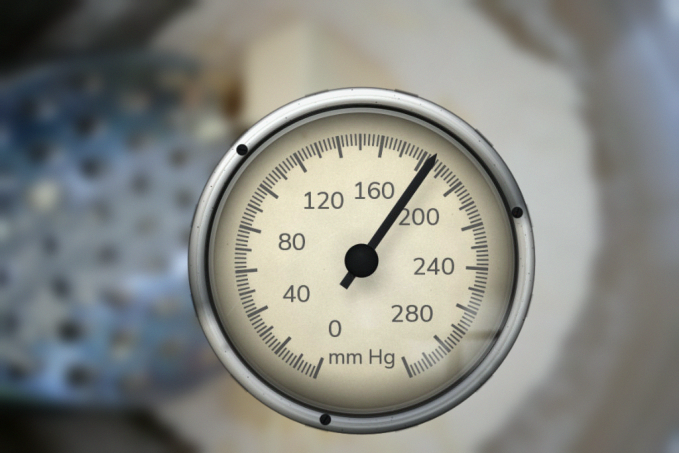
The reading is {"value": 184, "unit": "mmHg"}
